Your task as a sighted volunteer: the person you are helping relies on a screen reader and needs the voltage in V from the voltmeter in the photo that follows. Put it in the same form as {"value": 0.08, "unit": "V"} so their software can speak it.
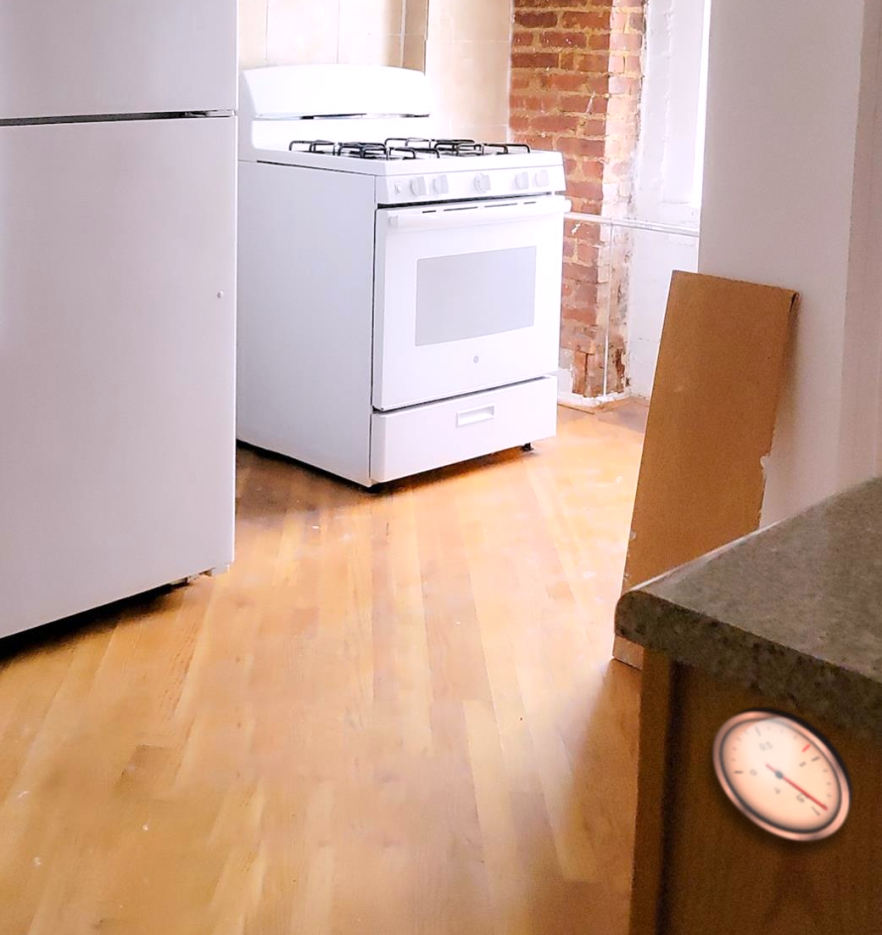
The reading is {"value": 1.4, "unit": "V"}
